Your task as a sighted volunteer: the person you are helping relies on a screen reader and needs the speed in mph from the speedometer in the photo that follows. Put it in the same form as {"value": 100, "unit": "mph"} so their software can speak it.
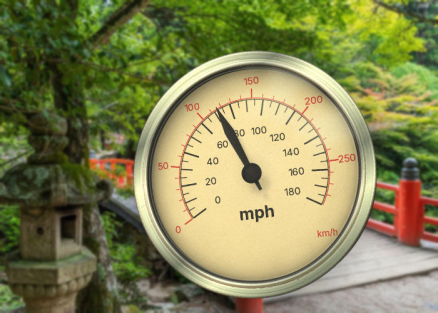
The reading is {"value": 72.5, "unit": "mph"}
